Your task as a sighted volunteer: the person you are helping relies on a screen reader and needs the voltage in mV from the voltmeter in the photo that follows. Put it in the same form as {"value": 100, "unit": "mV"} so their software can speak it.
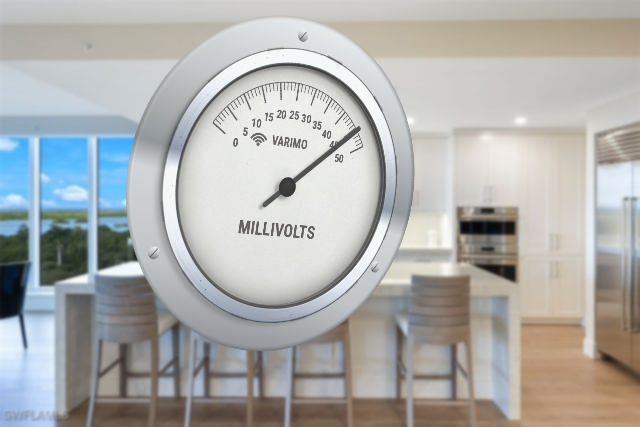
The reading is {"value": 45, "unit": "mV"}
